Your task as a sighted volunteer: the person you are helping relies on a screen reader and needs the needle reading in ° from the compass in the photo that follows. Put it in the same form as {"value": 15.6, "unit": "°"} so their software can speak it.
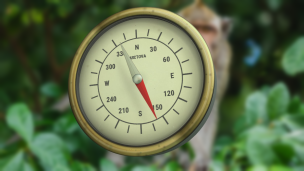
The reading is {"value": 157.5, "unit": "°"}
